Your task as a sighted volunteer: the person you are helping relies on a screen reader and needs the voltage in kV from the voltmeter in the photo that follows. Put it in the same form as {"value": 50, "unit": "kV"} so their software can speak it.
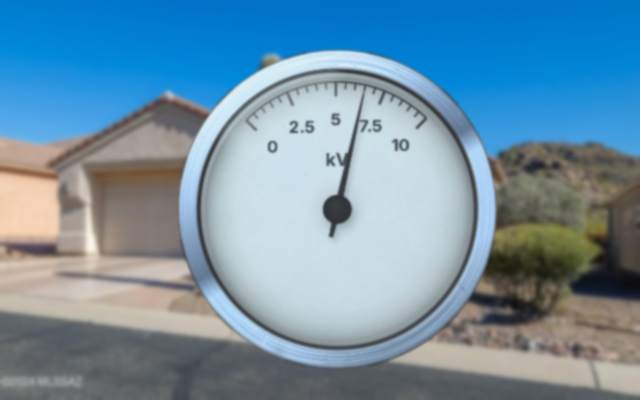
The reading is {"value": 6.5, "unit": "kV"}
